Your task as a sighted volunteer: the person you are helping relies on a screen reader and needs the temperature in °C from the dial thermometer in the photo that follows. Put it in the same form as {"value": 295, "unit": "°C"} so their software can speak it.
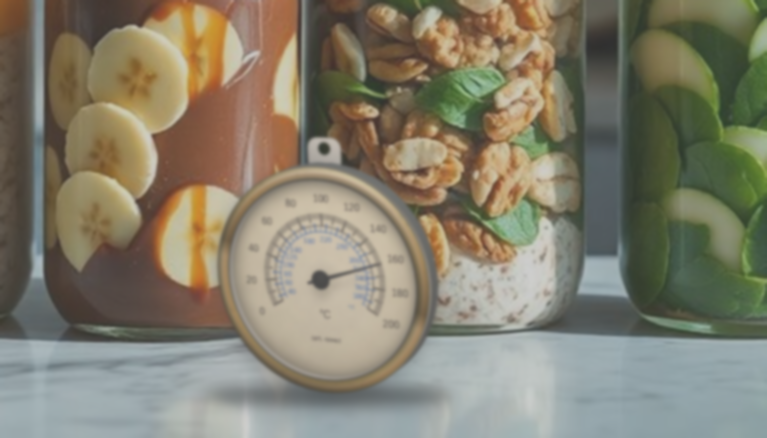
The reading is {"value": 160, "unit": "°C"}
